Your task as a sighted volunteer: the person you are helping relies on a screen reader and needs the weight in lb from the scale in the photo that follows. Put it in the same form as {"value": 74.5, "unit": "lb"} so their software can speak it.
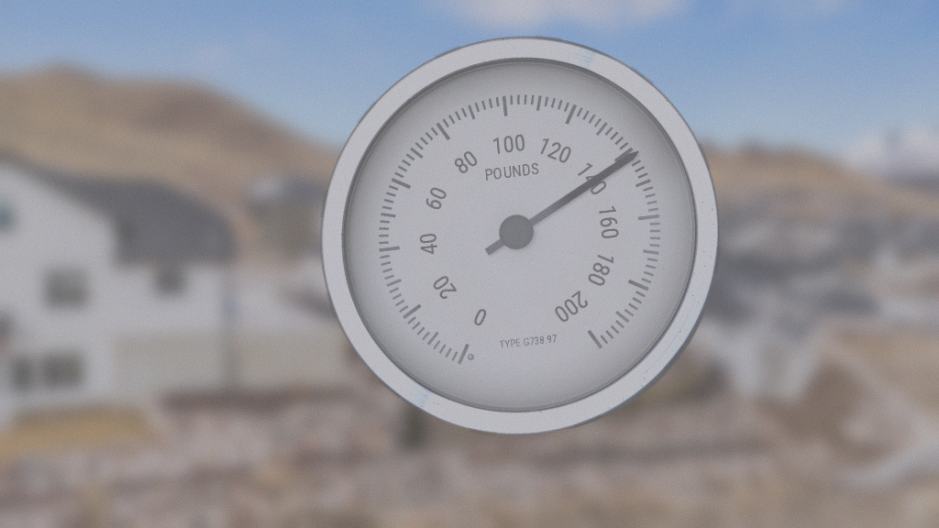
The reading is {"value": 142, "unit": "lb"}
